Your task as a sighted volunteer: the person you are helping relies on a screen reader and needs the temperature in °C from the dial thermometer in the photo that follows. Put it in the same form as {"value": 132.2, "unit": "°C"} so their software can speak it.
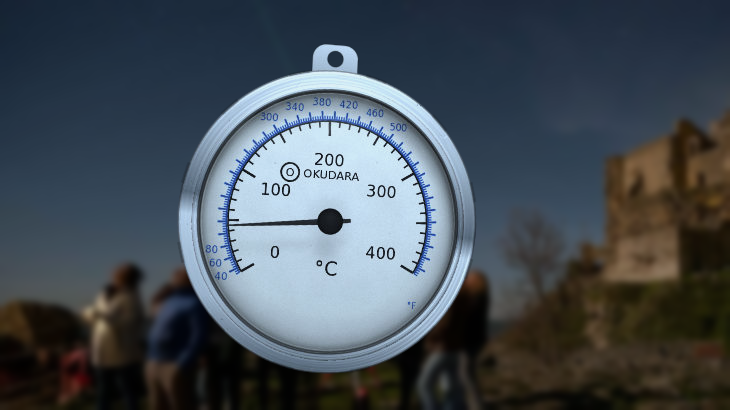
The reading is {"value": 45, "unit": "°C"}
